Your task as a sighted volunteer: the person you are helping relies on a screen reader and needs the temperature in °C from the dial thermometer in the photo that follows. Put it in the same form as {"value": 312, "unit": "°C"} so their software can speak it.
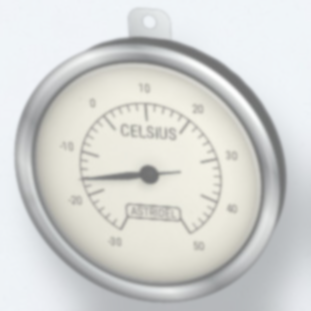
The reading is {"value": -16, "unit": "°C"}
